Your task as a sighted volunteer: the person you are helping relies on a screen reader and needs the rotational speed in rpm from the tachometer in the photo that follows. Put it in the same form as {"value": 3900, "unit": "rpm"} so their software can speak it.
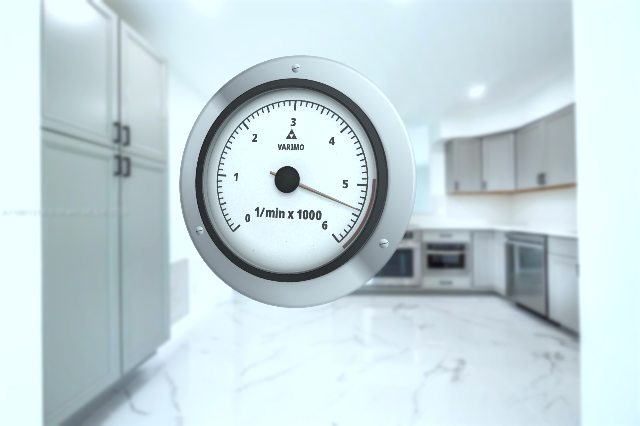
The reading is {"value": 5400, "unit": "rpm"}
